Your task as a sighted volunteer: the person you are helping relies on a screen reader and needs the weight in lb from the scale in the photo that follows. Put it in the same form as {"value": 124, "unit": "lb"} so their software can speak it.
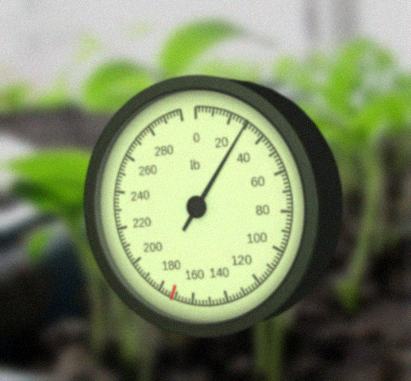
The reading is {"value": 30, "unit": "lb"}
